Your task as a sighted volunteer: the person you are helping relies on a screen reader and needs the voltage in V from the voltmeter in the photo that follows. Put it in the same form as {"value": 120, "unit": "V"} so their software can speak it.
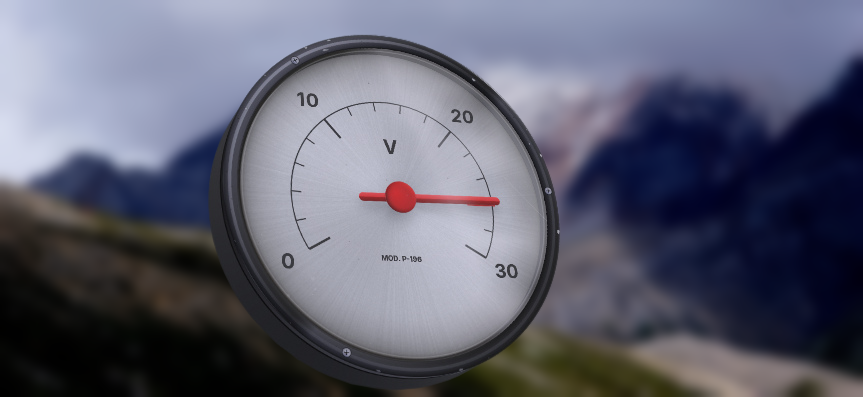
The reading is {"value": 26, "unit": "V"}
